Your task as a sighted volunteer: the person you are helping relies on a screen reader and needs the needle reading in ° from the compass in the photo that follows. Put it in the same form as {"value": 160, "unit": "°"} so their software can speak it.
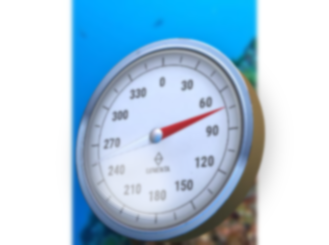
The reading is {"value": 75, "unit": "°"}
